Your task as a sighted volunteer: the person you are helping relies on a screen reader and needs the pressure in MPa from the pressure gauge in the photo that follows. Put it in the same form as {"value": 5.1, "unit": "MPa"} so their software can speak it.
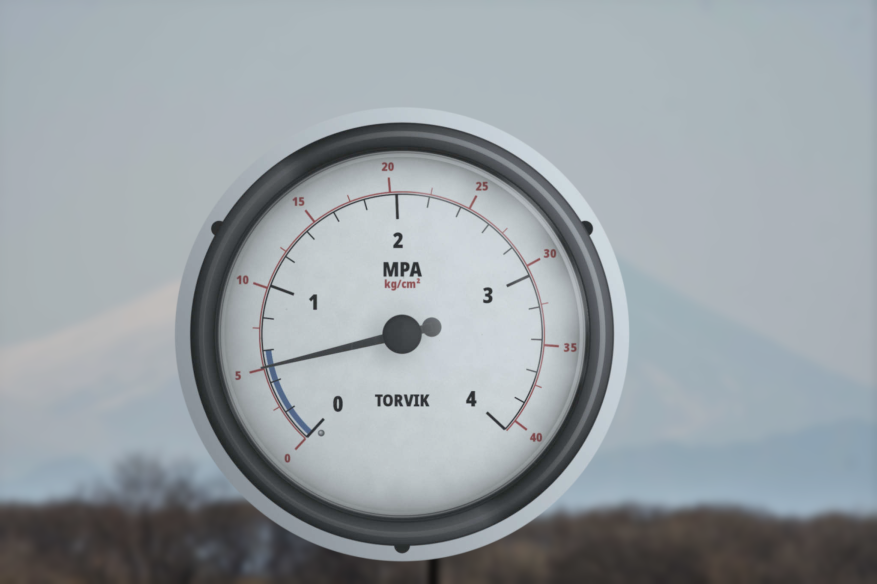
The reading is {"value": 0.5, "unit": "MPa"}
